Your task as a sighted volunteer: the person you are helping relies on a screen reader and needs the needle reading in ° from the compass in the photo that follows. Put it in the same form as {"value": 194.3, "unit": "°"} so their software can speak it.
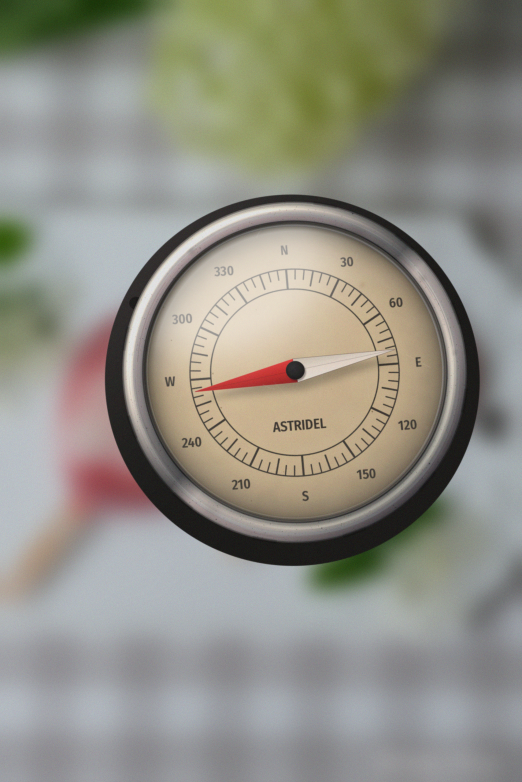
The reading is {"value": 262.5, "unit": "°"}
